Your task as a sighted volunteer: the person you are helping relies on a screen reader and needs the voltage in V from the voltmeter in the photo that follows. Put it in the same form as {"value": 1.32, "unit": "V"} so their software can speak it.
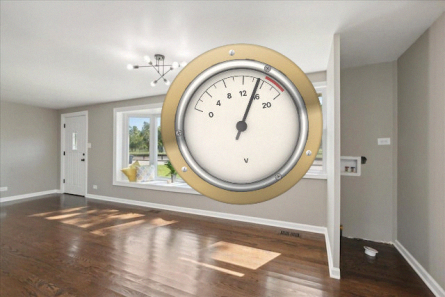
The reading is {"value": 15, "unit": "V"}
